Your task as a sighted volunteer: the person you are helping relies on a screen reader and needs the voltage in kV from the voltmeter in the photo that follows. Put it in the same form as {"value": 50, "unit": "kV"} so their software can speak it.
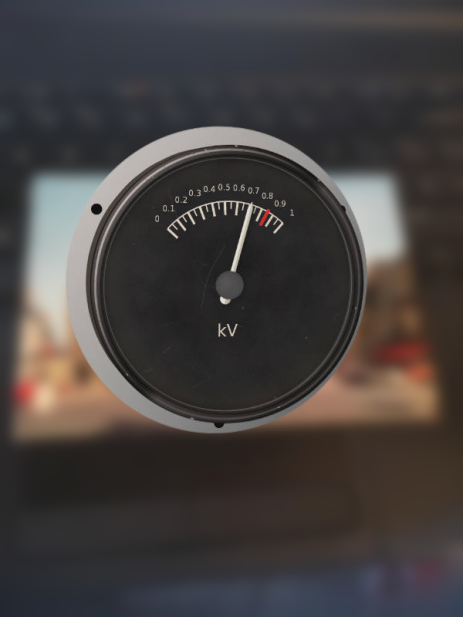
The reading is {"value": 0.7, "unit": "kV"}
